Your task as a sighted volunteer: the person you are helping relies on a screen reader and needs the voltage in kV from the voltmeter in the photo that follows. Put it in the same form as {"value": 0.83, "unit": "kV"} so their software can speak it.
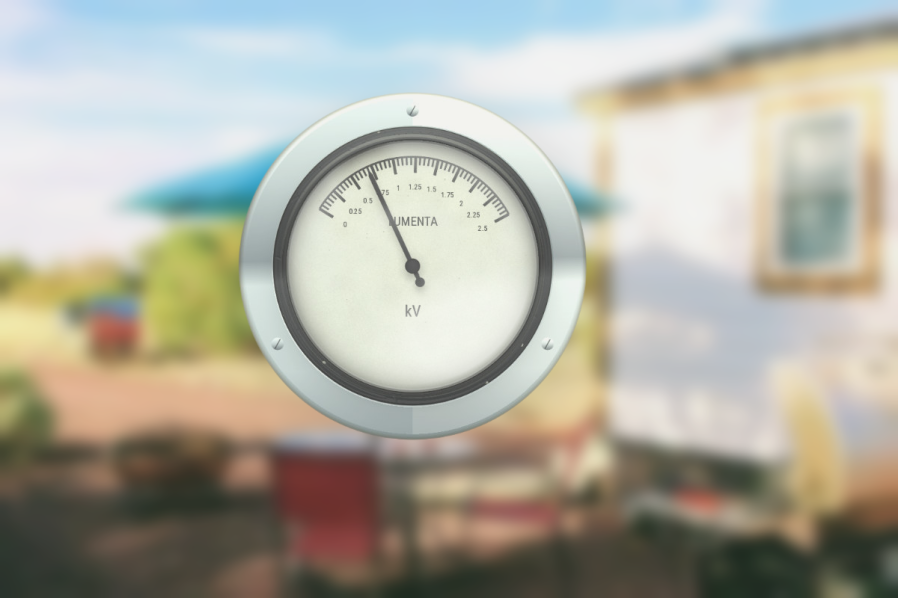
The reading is {"value": 0.7, "unit": "kV"}
